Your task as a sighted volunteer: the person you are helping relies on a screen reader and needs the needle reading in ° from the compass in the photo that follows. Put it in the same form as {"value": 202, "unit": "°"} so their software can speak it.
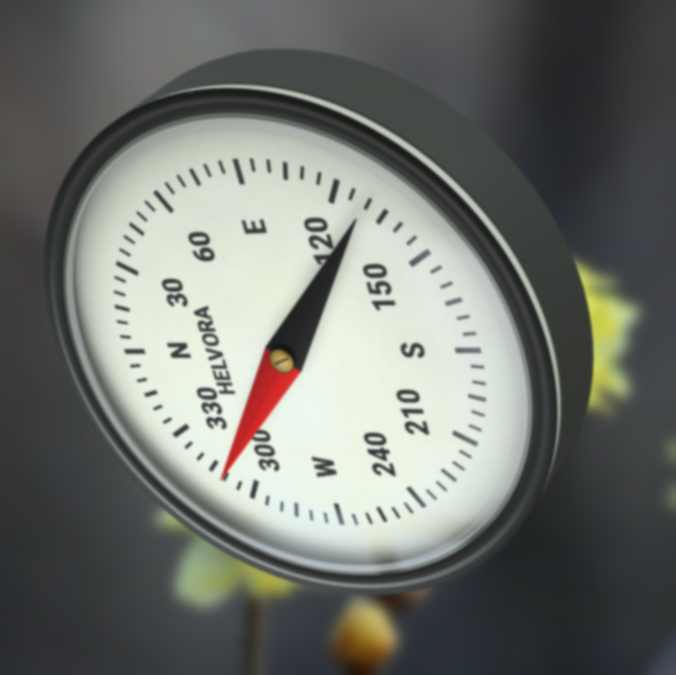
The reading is {"value": 310, "unit": "°"}
